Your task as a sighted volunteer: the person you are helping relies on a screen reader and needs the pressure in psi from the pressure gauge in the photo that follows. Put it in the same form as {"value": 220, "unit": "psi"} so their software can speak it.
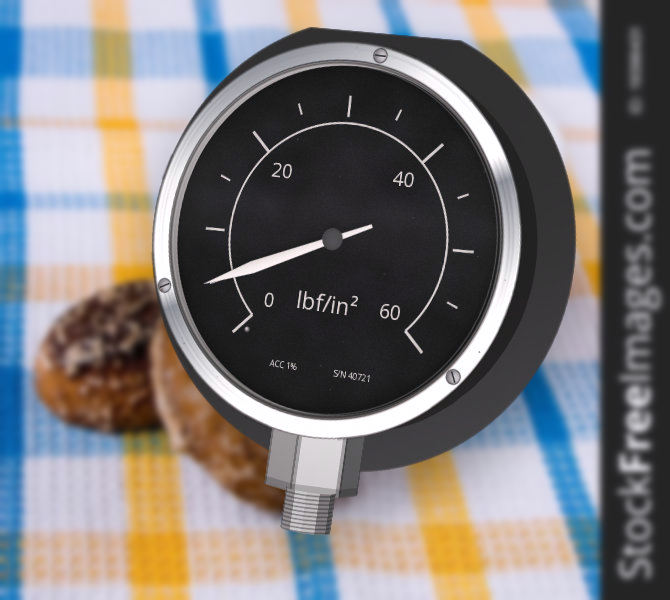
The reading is {"value": 5, "unit": "psi"}
